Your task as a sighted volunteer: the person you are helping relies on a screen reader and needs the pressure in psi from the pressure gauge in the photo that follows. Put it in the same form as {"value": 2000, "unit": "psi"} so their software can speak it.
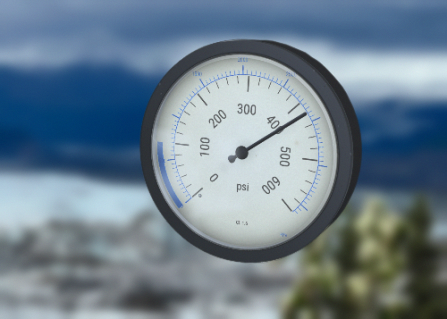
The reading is {"value": 420, "unit": "psi"}
